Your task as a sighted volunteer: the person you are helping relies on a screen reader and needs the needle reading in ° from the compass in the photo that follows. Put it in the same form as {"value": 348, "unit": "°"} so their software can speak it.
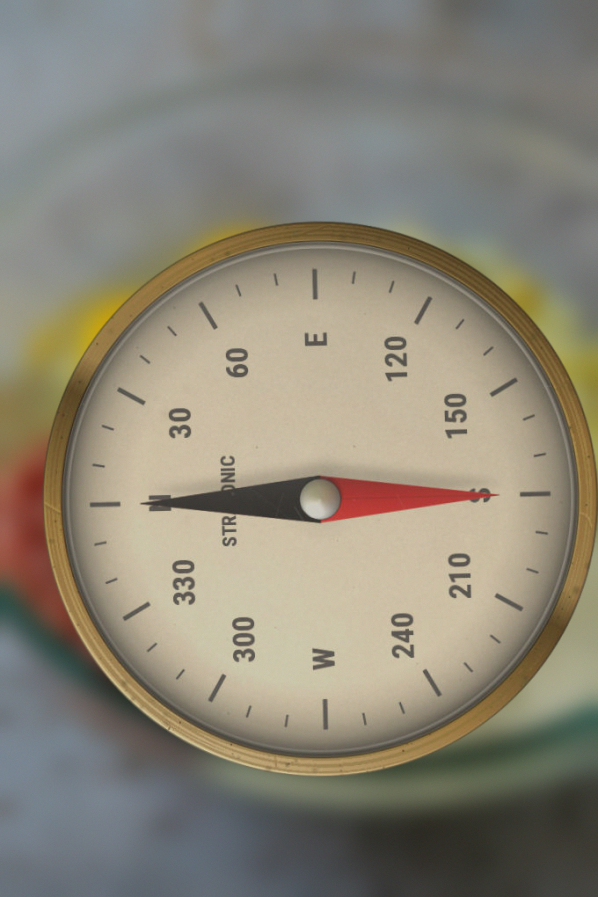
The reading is {"value": 180, "unit": "°"}
